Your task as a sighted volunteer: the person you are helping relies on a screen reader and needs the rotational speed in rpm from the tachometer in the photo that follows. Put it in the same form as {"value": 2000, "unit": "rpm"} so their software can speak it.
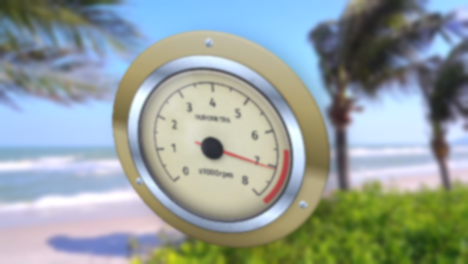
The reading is {"value": 7000, "unit": "rpm"}
